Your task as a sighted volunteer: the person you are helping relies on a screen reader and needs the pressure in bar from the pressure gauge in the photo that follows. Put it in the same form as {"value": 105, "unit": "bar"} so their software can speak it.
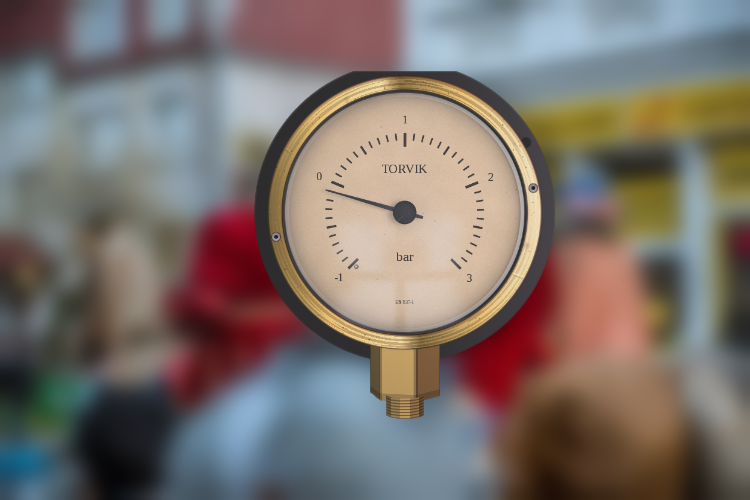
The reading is {"value": -0.1, "unit": "bar"}
